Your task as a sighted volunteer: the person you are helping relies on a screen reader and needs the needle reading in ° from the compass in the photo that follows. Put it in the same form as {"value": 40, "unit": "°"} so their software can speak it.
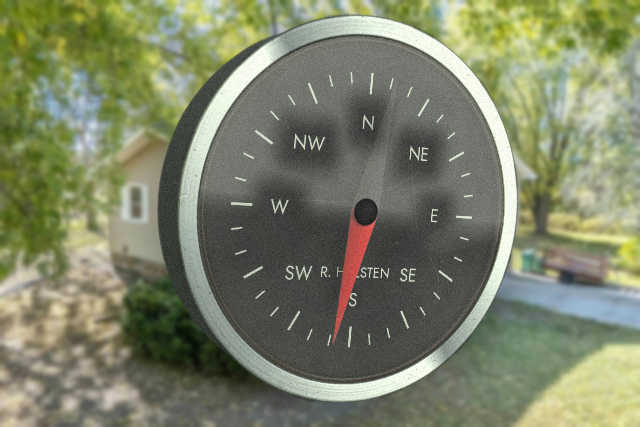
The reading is {"value": 190, "unit": "°"}
